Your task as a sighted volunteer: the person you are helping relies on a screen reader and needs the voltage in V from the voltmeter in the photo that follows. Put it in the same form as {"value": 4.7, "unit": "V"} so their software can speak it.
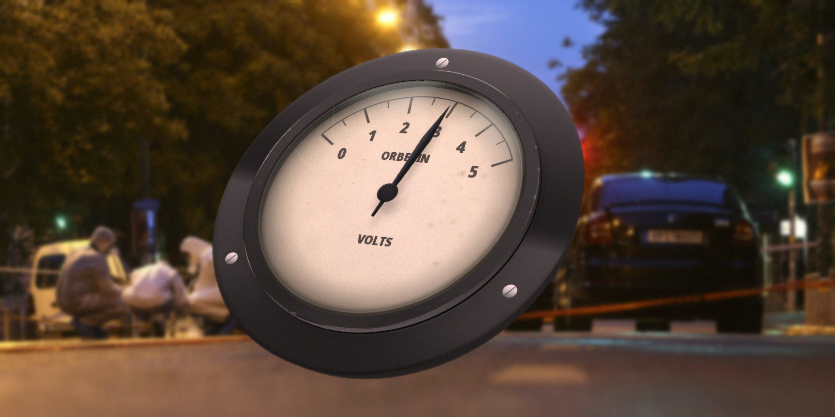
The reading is {"value": 3, "unit": "V"}
